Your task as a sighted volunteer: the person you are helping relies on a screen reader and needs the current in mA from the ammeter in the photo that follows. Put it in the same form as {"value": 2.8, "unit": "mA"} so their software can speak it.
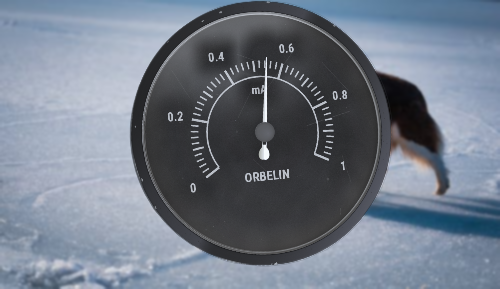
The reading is {"value": 0.54, "unit": "mA"}
